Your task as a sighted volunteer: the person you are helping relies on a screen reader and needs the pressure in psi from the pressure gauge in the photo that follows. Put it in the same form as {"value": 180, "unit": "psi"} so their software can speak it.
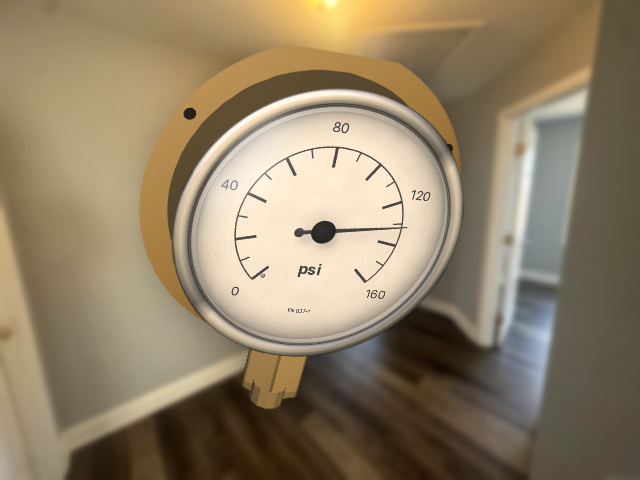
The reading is {"value": 130, "unit": "psi"}
